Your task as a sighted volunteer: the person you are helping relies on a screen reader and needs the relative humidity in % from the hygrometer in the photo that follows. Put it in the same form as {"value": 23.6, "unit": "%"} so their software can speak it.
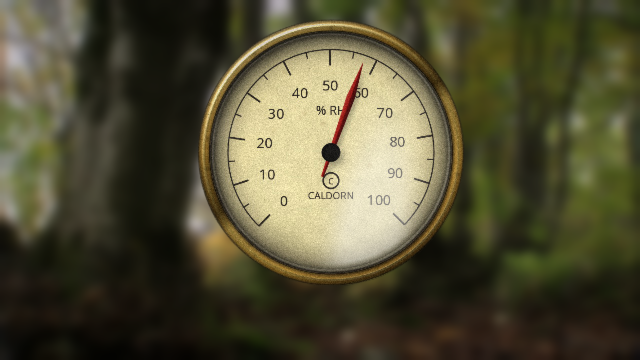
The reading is {"value": 57.5, "unit": "%"}
